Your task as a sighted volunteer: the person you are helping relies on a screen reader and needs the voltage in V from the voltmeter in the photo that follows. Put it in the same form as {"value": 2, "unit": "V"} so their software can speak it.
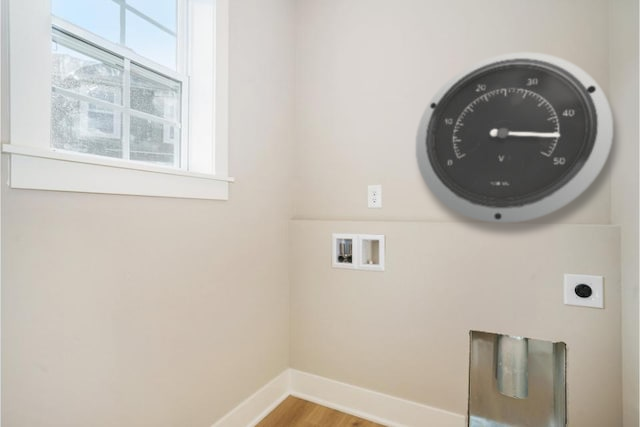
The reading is {"value": 45, "unit": "V"}
